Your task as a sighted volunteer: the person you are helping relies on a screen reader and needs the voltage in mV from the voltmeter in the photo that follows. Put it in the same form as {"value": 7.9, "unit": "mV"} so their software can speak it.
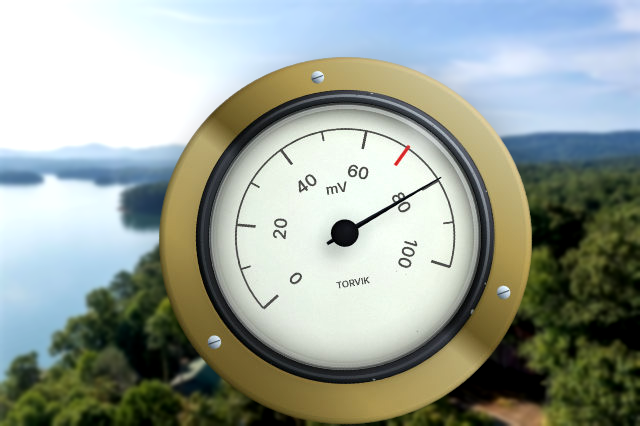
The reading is {"value": 80, "unit": "mV"}
